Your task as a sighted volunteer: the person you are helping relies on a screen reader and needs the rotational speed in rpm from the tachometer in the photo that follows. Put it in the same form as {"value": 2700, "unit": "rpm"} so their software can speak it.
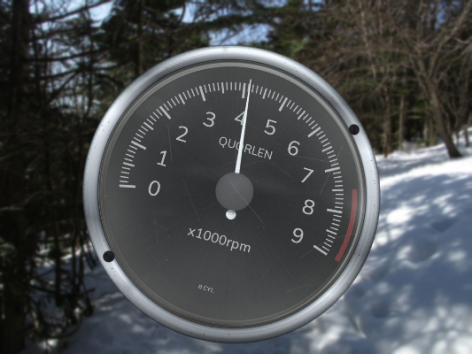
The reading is {"value": 4100, "unit": "rpm"}
